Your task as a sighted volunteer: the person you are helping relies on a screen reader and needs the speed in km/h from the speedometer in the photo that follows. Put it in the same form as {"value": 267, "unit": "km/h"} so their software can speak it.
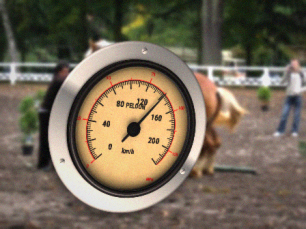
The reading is {"value": 140, "unit": "km/h"}
